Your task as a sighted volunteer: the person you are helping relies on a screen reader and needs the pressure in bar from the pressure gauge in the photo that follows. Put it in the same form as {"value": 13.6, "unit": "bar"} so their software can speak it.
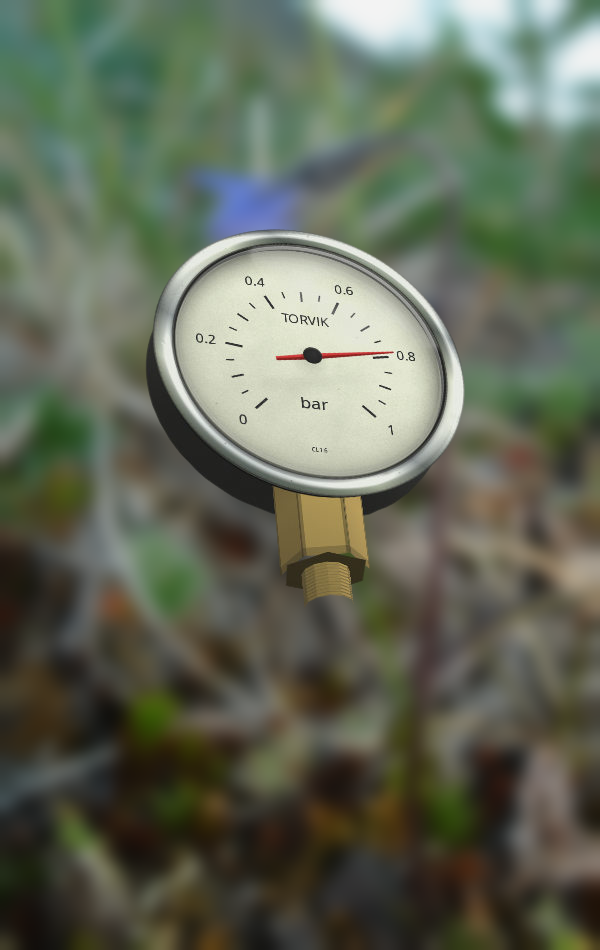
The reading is {"value": 0.8, "unit": "bar"}
